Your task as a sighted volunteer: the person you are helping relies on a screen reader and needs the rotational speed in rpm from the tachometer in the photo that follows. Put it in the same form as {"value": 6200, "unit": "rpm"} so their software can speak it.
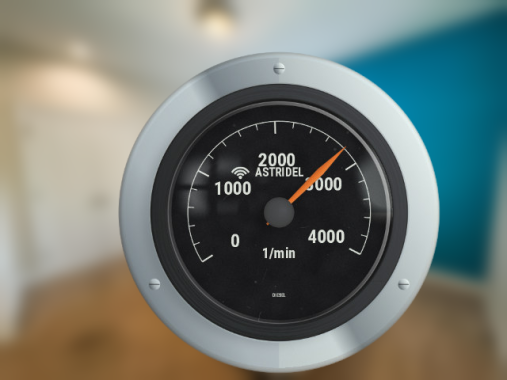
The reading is {"value": 2800, "unit": "rpm"}
